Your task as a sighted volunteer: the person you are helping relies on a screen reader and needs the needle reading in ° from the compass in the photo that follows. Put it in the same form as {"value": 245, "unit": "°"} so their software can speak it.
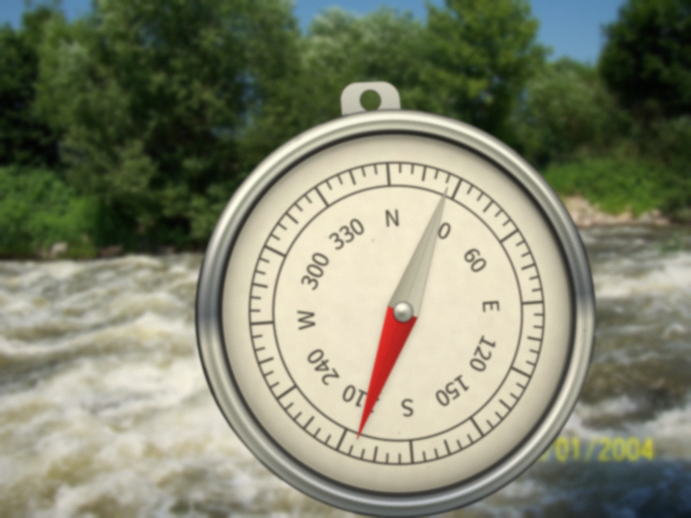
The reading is {"value": 205, "unit": "°"}
